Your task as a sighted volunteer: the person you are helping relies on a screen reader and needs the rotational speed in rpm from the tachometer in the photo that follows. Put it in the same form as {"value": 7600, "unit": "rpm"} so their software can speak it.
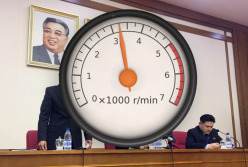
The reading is {"value": 3250, "unit": "rpm"}
